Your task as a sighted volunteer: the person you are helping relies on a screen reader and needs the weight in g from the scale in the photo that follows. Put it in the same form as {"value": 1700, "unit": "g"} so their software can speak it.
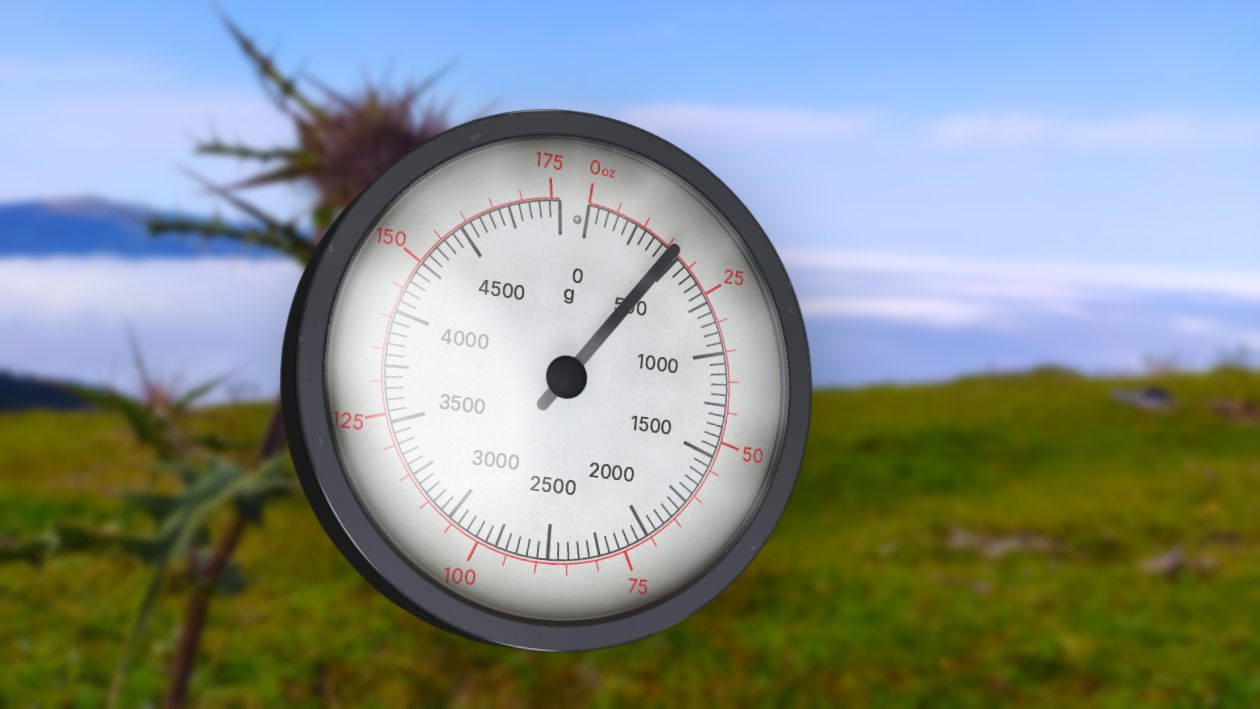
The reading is {"value": 450, "unit": "g"}
